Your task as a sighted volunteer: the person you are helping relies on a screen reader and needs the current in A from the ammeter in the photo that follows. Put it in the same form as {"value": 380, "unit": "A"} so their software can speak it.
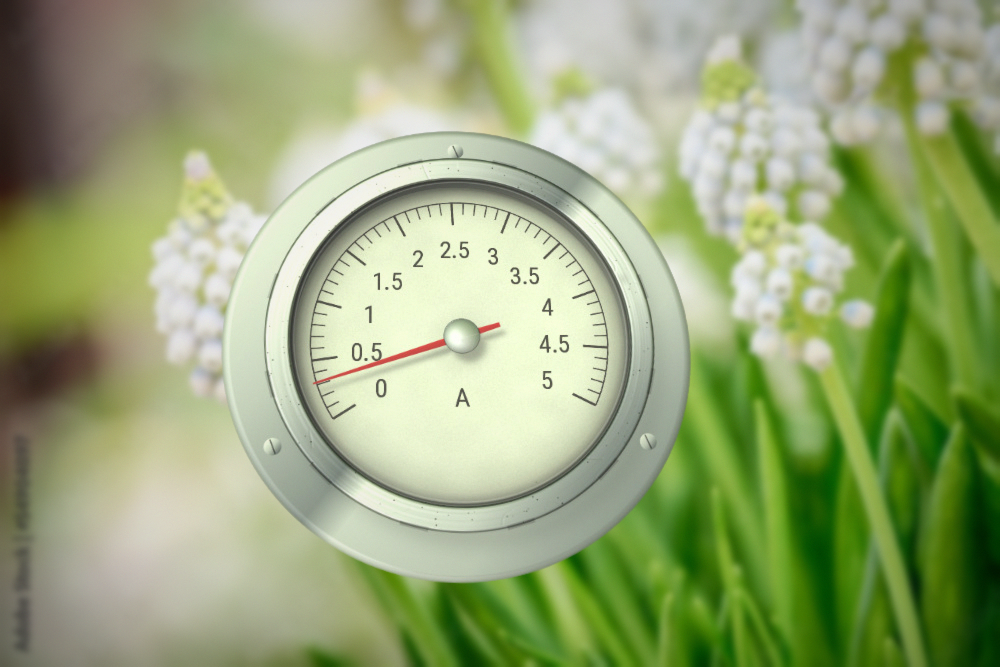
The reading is {"value": 0.3, "unit": "A"}
